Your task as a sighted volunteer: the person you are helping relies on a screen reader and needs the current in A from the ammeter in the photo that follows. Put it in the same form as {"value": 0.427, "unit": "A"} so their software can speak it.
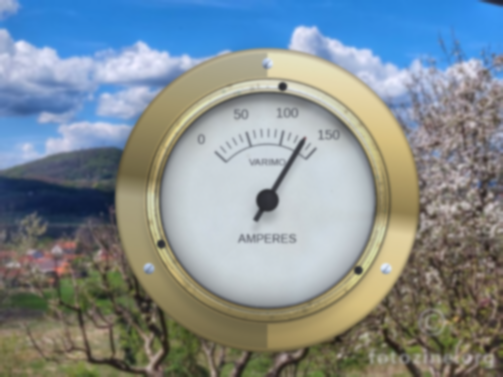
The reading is {"value": 130, "unit": "A"}
